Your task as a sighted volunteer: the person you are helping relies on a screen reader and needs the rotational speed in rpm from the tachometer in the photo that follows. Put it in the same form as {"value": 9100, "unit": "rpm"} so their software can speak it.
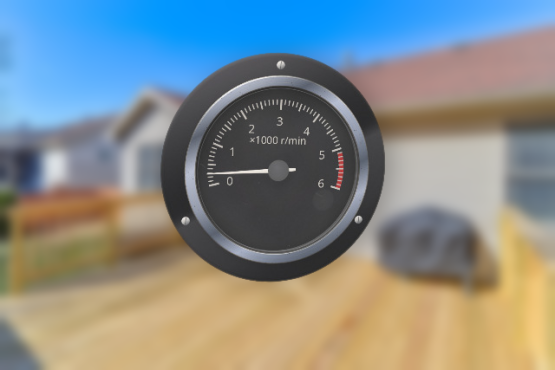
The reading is {"value": 300, "unit": "rpm"}
